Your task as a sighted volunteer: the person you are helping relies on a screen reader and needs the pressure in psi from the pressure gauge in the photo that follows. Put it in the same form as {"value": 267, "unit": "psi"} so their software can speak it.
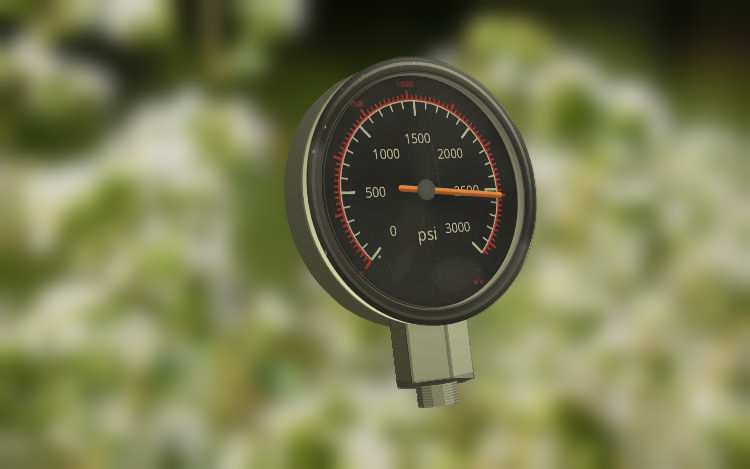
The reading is {"value": 2550, "unit": "psi"}
